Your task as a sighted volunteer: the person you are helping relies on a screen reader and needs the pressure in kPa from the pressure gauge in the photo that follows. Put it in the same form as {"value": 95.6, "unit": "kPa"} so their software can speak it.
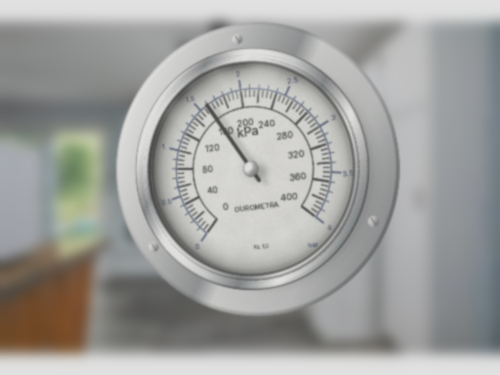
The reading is {"value": 160, "unit": "kPa"}
